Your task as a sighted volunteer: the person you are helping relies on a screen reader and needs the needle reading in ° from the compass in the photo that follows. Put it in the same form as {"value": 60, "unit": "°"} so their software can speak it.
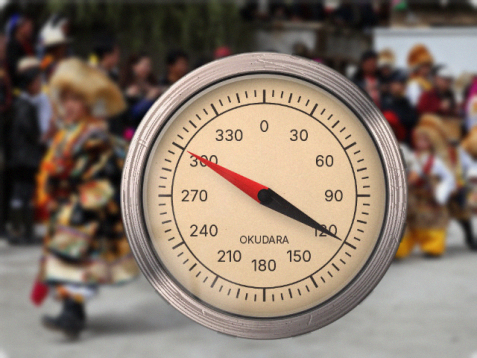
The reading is {"value": 300, "unit": "°"}
